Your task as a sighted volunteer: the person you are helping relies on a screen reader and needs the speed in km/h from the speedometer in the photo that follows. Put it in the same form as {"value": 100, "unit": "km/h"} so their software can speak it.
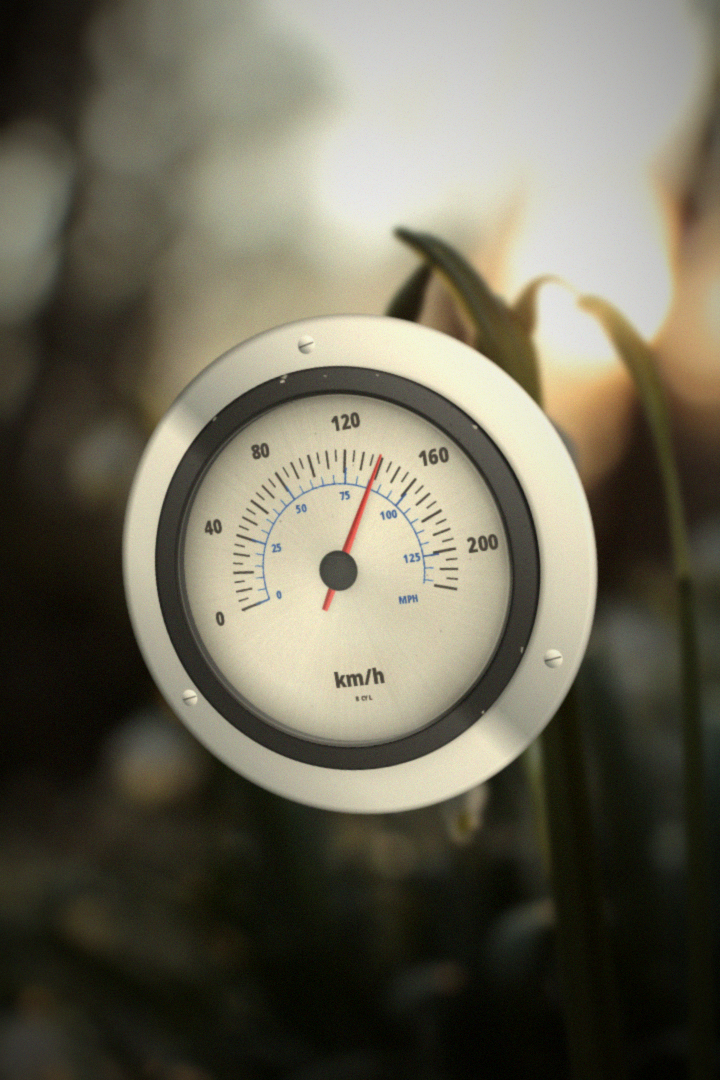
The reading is {"value": 140, "unit": "km/h"}
